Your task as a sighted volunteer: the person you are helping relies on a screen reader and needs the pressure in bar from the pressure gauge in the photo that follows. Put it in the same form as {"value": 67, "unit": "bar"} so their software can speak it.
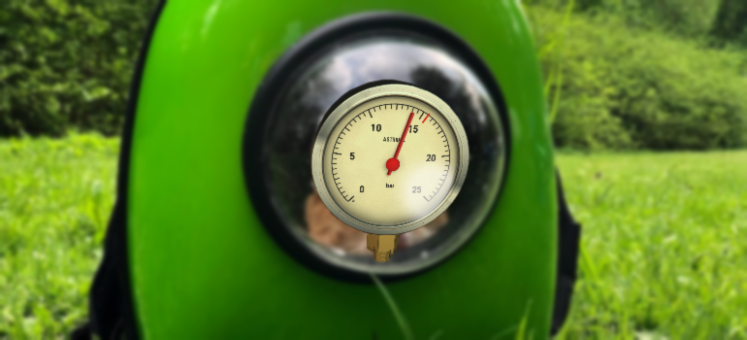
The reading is {"value": 14, "unit": "bar"}
